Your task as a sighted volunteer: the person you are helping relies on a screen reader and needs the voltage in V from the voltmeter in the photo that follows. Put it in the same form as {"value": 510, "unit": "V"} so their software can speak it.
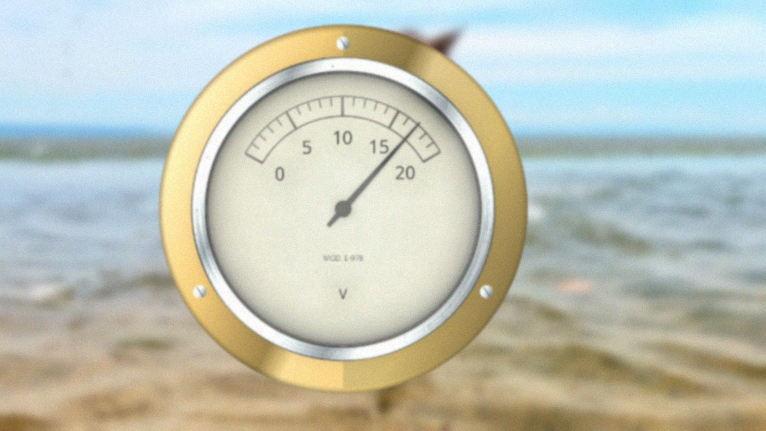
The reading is {"value": 17, "unit": "V"}
